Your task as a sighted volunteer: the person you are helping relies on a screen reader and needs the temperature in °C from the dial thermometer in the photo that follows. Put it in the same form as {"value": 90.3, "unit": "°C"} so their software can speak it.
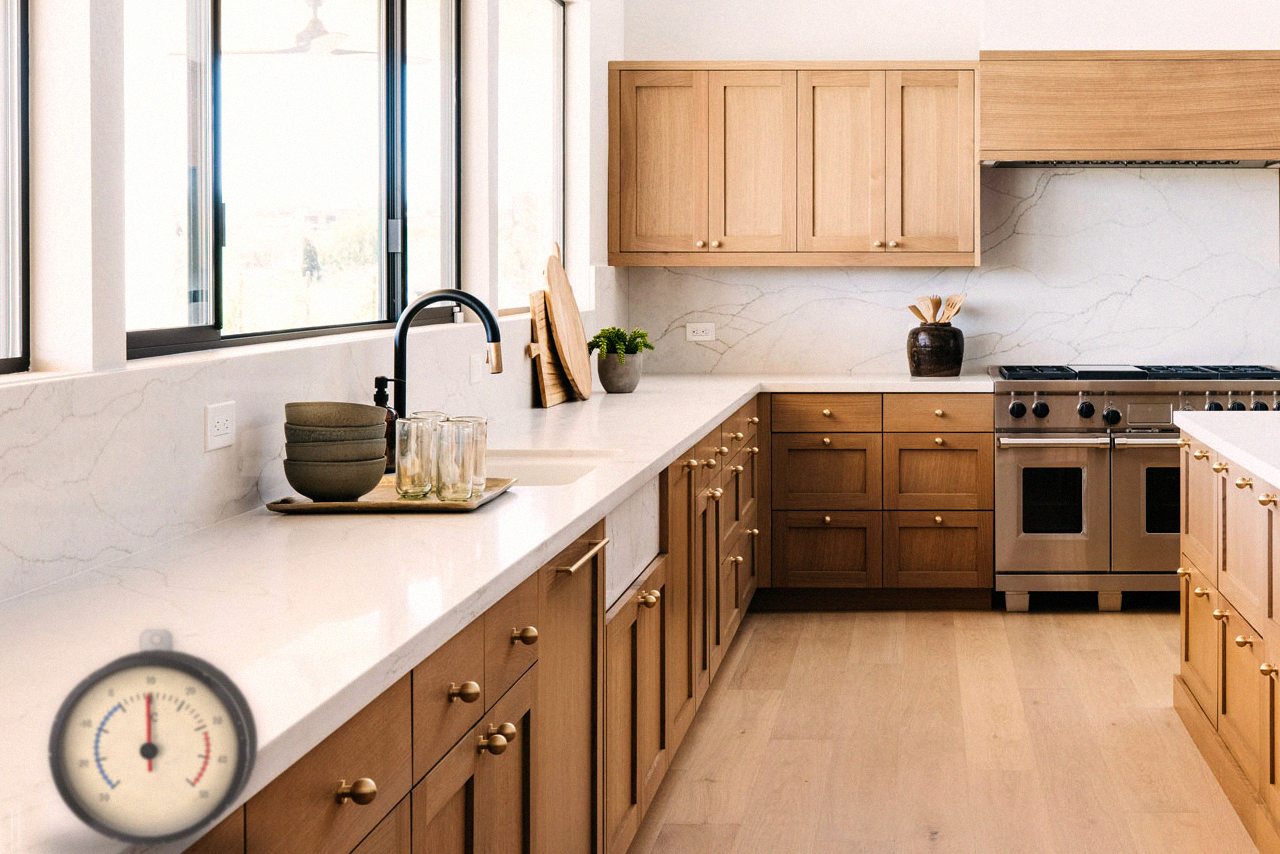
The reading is {"value": 10, "unit": "°C"}
